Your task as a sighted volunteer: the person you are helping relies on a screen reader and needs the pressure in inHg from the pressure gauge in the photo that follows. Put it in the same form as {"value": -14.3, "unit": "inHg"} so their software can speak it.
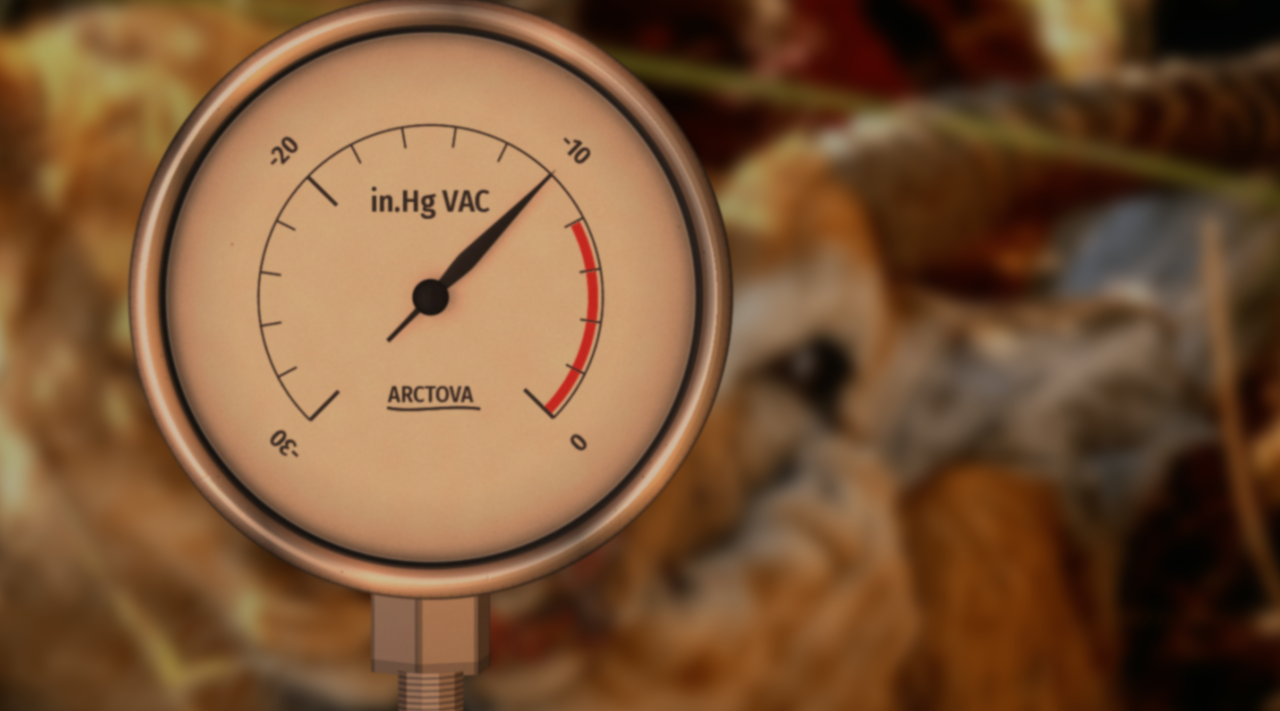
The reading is {"value": -10, "unit": "inHg"}
